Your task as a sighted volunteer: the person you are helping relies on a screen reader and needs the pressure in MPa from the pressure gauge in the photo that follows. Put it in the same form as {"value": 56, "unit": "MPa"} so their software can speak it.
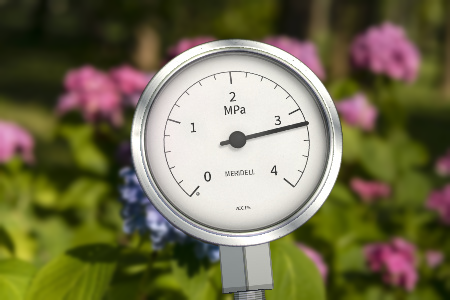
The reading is {"value": 3.2, "unit": "MPa"}
